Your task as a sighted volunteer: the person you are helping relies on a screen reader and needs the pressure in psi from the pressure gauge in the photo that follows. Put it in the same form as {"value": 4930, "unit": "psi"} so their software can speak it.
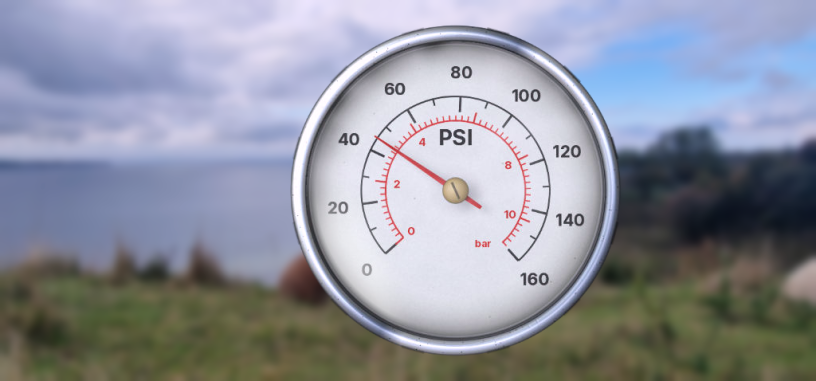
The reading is {"value": 45, "unit": "psi"}
